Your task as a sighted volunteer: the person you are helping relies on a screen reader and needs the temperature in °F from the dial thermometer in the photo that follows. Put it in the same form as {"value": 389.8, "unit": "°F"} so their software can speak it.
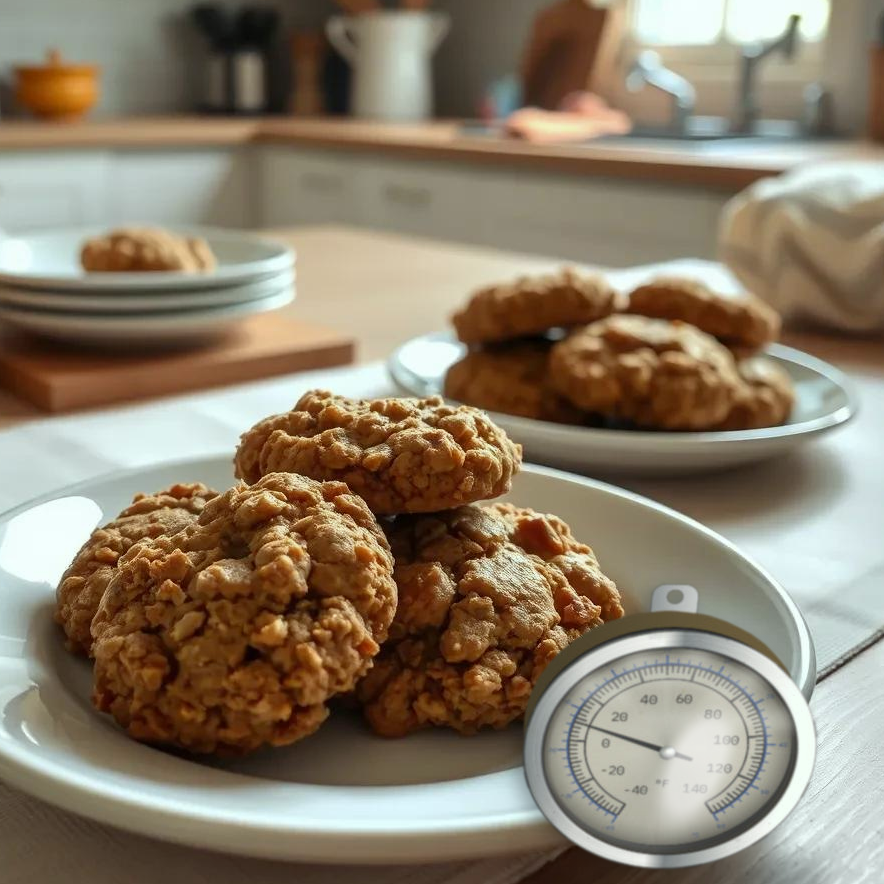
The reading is {"value": 10, "unit": "°F"}
